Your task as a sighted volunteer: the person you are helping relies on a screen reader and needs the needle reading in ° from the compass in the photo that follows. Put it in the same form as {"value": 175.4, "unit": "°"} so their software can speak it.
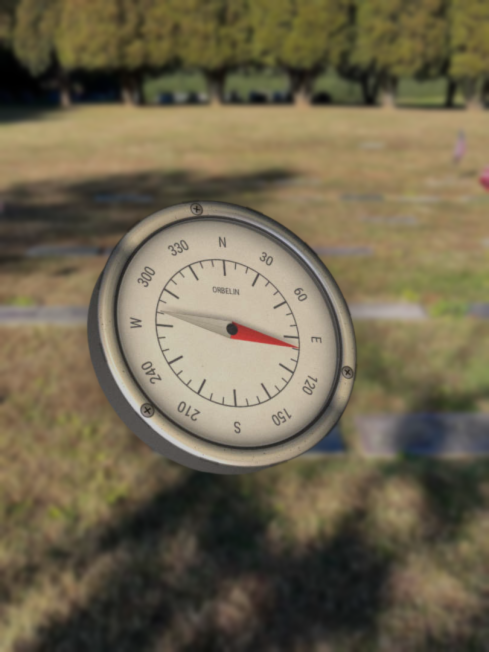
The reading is {"value": 100, "unit": "°"}
